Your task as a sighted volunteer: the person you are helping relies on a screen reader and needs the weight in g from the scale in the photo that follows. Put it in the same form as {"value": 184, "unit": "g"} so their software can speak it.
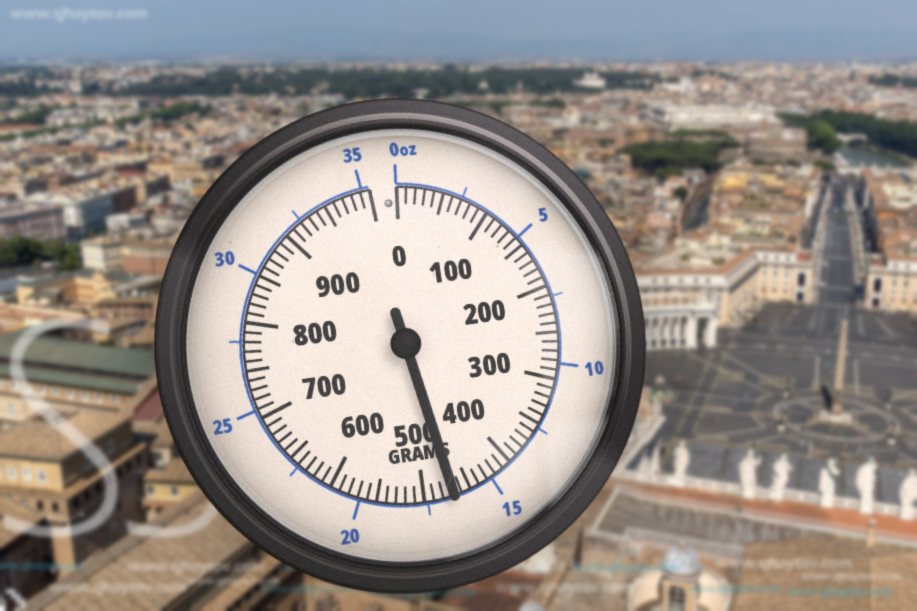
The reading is {"value": 470, "unit": "g"}
